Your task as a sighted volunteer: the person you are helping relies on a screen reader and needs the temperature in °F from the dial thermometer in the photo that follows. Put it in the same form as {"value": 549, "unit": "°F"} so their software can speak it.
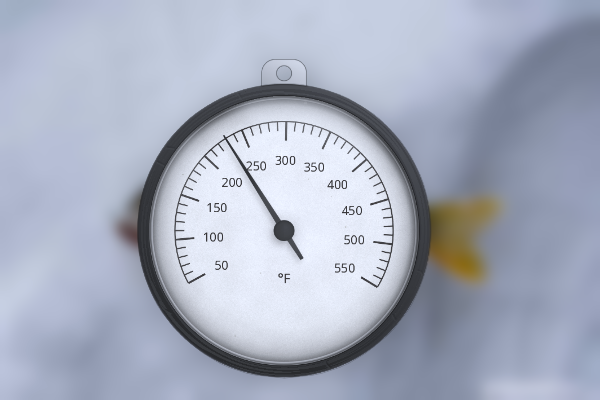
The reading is {"value": 230, "unit": "°F"}
